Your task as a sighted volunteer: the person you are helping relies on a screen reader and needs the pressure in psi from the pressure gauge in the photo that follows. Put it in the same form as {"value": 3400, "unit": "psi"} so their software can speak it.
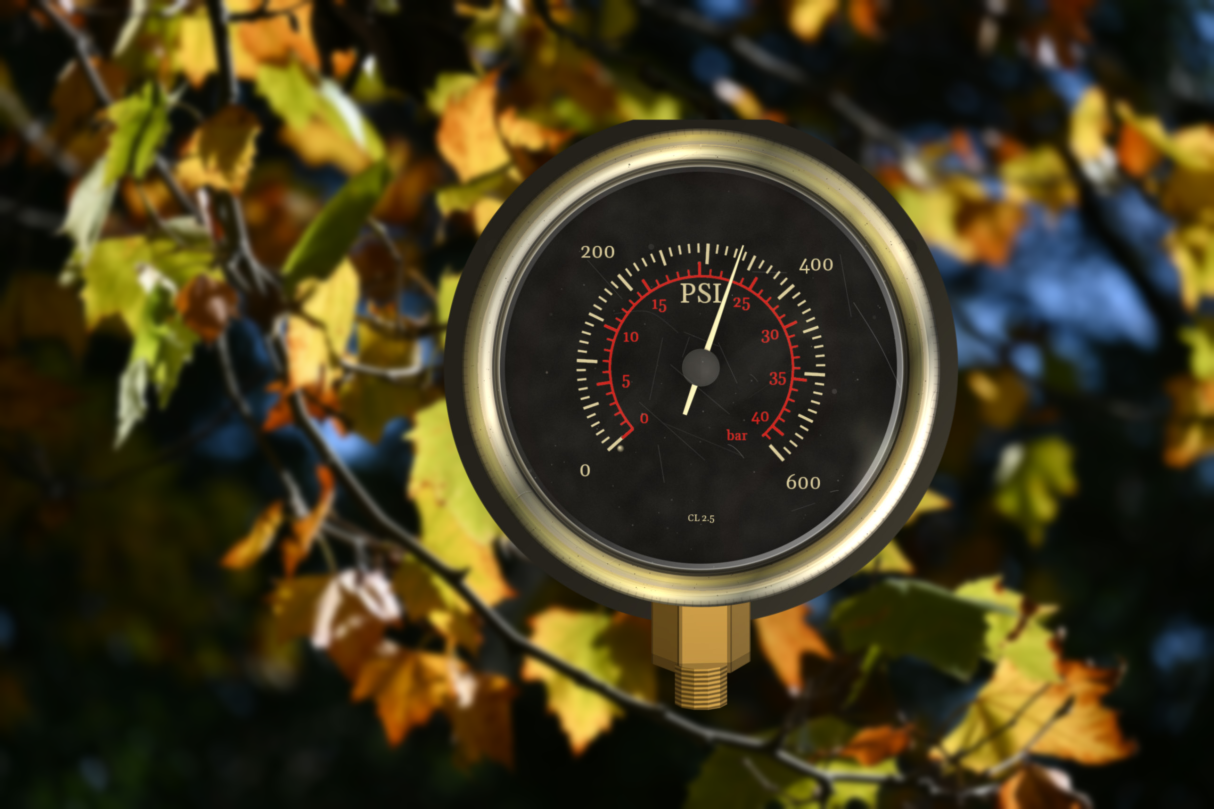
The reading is {"value": 335, "unit": "psi"}
